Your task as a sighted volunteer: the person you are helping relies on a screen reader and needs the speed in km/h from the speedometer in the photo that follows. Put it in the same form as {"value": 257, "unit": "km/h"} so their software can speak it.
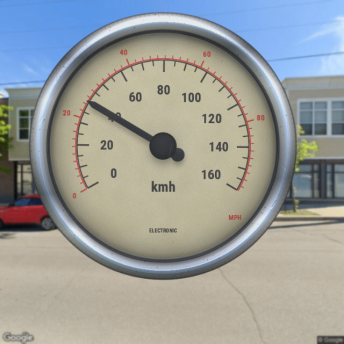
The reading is {"value": 40, "unit": "km/h"}
